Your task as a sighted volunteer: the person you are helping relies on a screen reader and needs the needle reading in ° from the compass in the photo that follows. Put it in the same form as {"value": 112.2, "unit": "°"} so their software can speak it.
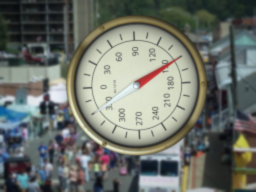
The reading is {"value": 150, "unit": "°"}
